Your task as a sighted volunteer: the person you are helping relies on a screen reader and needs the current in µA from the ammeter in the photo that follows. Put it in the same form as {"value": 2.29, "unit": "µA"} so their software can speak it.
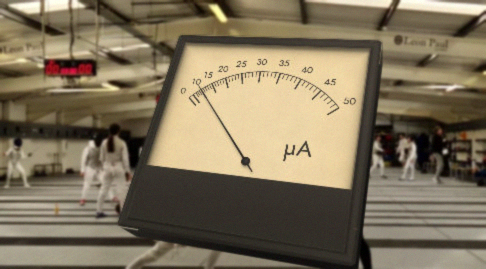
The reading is {"value": 10, "unit": "µA"}
